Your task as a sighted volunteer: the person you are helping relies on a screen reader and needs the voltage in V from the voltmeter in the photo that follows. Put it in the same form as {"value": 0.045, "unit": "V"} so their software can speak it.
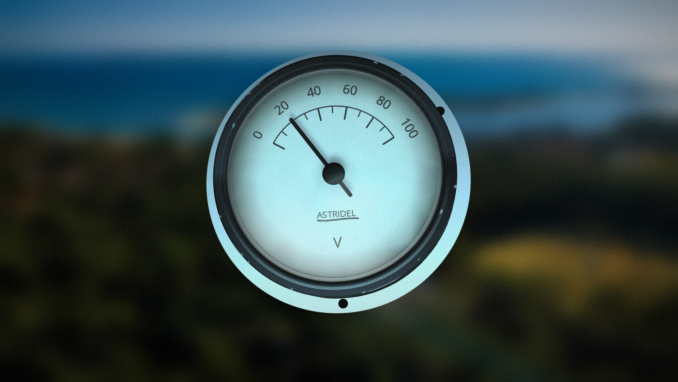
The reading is {"value": 20, "unit": "V"}
